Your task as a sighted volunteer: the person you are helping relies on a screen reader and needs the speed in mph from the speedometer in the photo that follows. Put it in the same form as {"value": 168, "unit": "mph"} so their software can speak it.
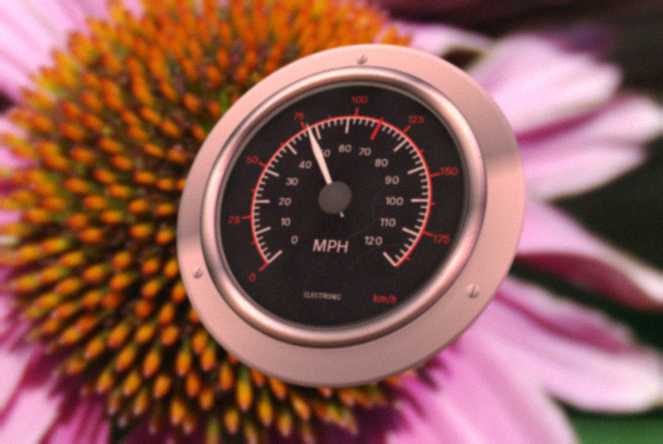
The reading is {"value": 48, "unit": "mph"}
